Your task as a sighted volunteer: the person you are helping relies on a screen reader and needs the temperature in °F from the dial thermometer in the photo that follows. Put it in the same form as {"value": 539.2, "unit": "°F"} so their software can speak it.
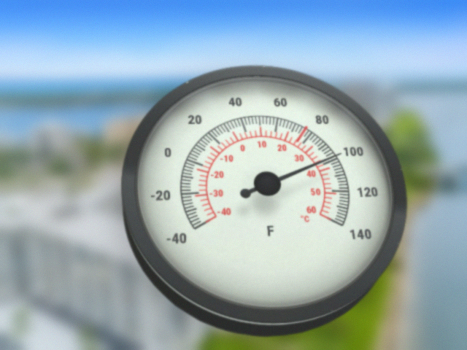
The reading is {"value": 100, "unit": "°F"}
